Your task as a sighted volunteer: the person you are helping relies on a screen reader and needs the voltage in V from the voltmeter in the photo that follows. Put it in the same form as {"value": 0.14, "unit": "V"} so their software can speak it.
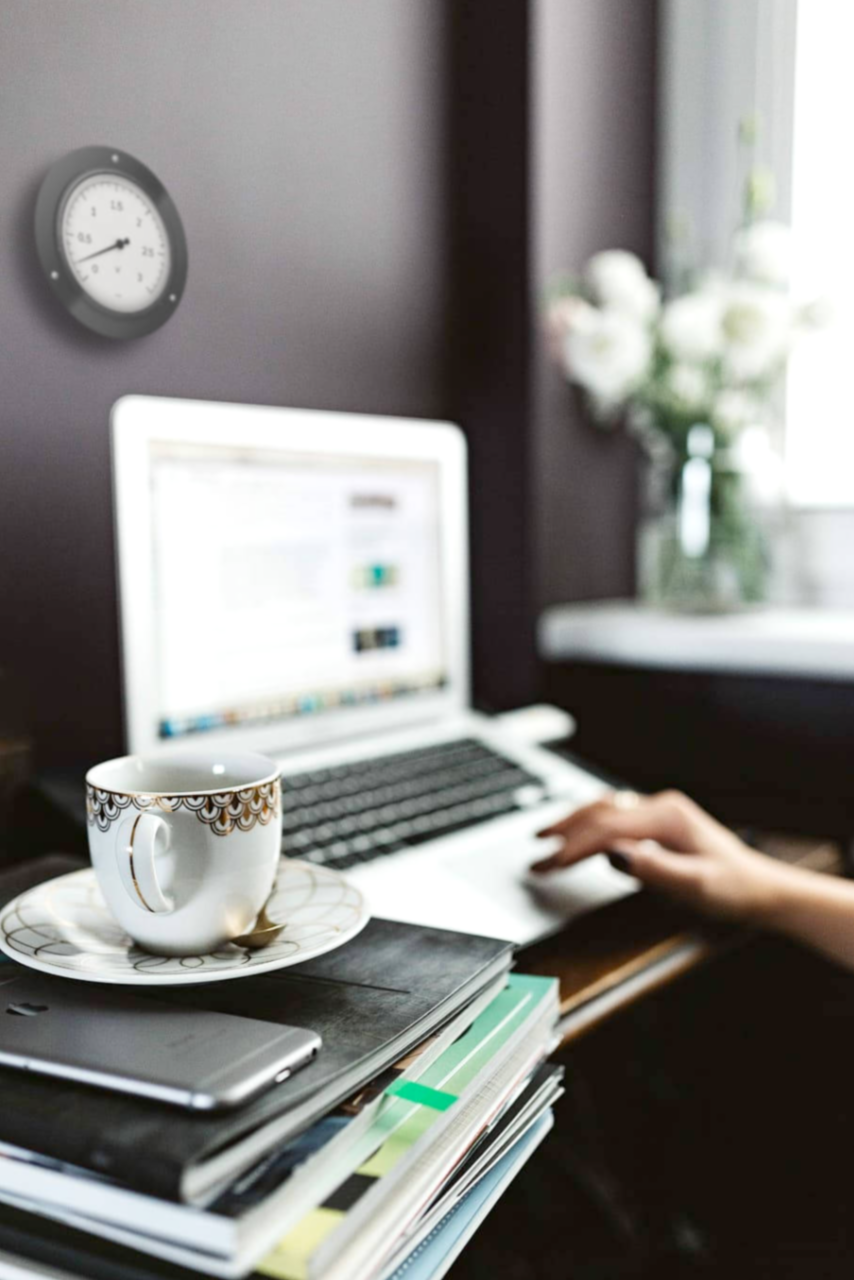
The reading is {"value": 0.2, "unit": "V"}
